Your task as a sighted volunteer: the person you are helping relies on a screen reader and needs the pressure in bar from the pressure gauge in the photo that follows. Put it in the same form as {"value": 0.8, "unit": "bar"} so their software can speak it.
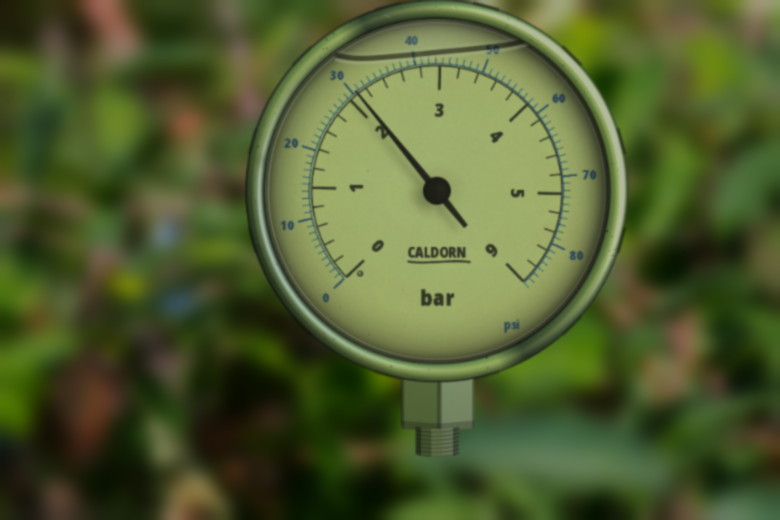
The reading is {"value": 2.1, "unit": "bar"}
